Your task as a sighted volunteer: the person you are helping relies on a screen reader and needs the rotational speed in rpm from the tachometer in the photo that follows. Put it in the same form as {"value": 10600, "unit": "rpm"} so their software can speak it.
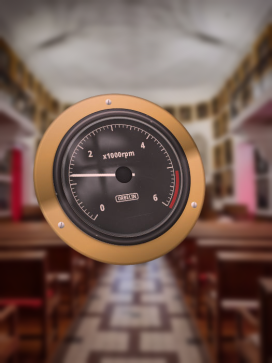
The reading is {"value": 1200, "unit": "rpm"}
